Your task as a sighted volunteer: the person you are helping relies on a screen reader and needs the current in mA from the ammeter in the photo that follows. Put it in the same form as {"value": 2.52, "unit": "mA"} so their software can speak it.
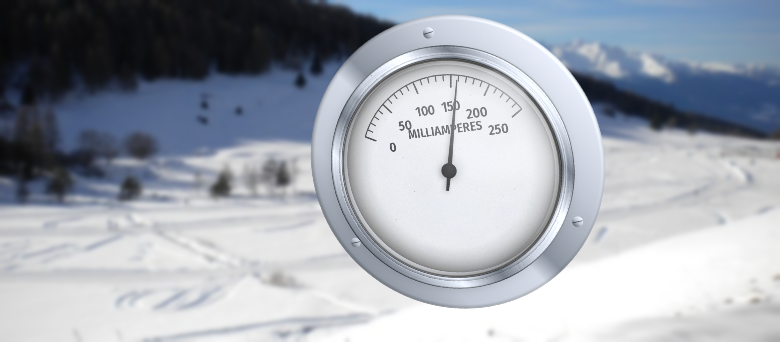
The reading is {"value": 160, "unit": "mA"}
